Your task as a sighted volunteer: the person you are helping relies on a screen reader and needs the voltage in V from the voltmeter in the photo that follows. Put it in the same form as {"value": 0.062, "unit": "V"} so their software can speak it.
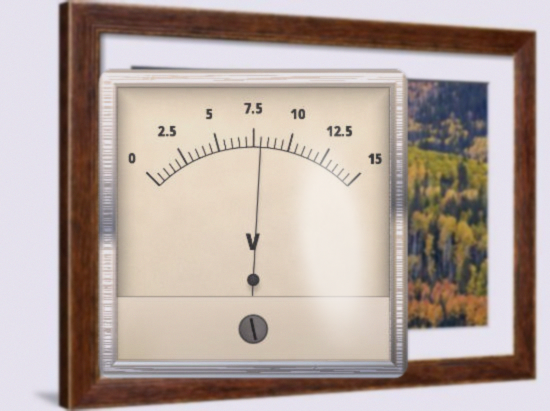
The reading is {"value": 8, "unit": "V"}
